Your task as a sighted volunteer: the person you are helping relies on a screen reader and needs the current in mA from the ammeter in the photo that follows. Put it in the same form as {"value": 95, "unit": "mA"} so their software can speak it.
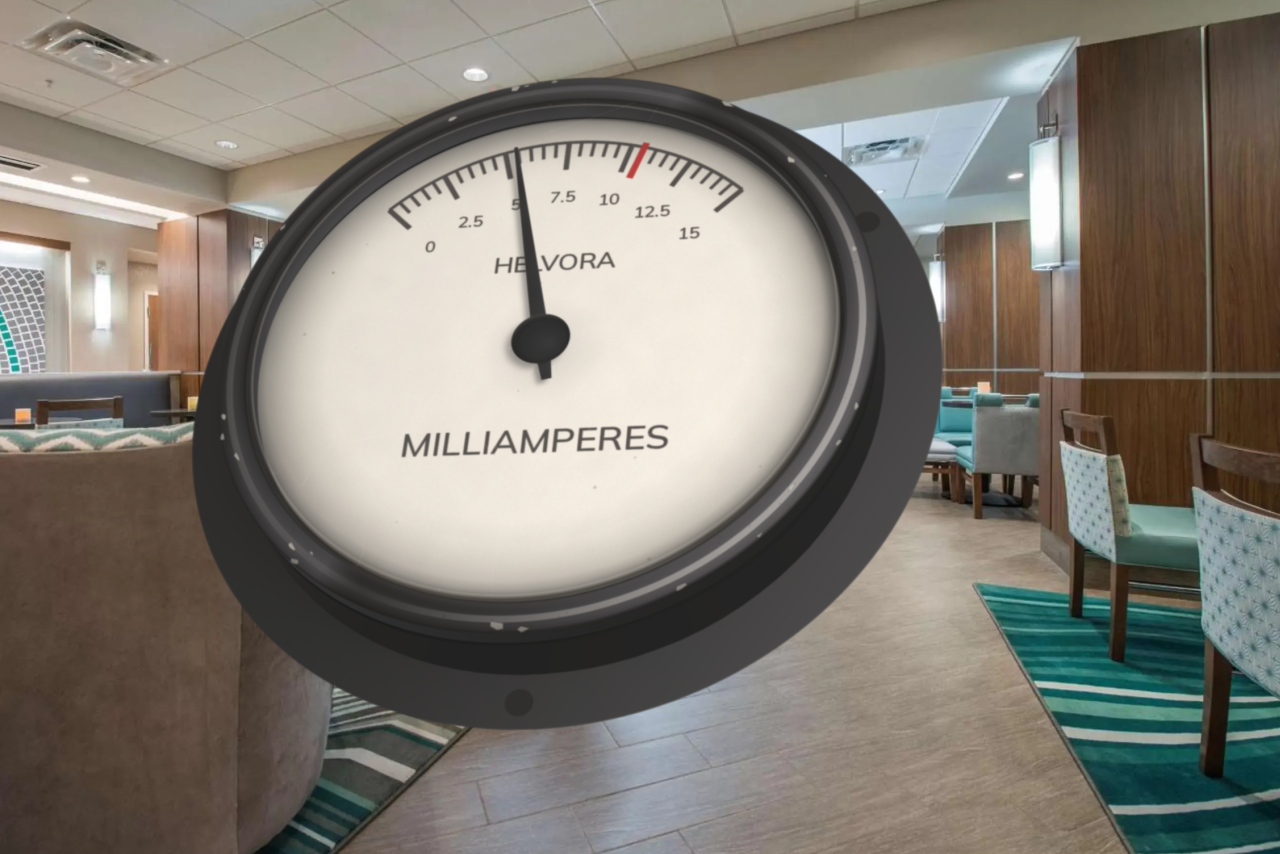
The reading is {"value": 5.5, "unit": "mA"}
